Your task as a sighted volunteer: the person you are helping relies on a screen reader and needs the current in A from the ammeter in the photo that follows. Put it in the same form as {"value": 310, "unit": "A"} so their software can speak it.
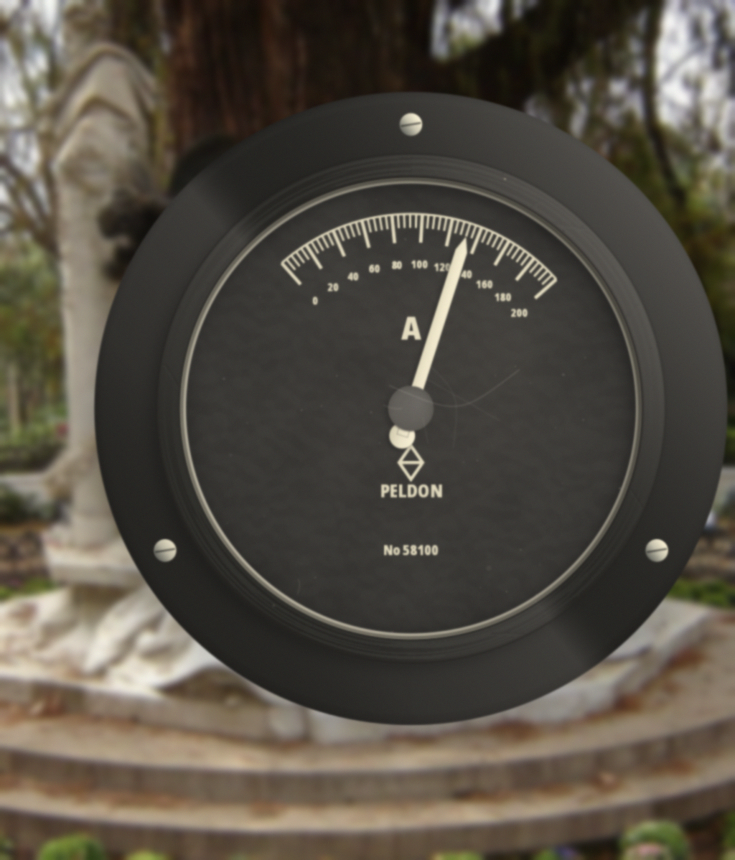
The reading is {"value": 132, "unit": "A"}
